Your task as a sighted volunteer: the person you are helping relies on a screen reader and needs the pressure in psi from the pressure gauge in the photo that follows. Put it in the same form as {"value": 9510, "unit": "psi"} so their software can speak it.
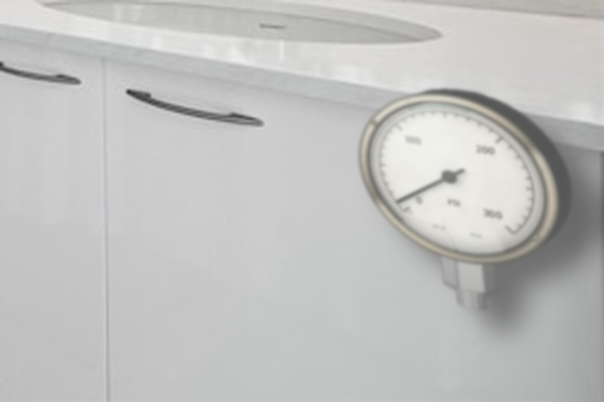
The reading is {"value": 10, "unit": "psi"}
